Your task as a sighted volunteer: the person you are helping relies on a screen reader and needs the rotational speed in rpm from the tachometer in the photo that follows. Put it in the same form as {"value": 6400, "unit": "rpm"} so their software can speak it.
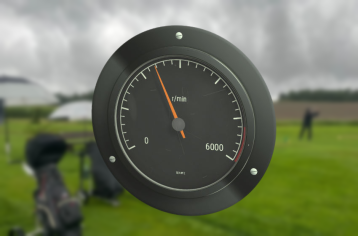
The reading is {"value": 2400, "unit": "rpm"}
